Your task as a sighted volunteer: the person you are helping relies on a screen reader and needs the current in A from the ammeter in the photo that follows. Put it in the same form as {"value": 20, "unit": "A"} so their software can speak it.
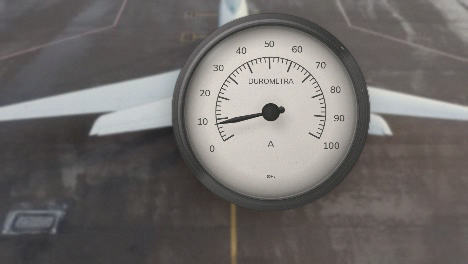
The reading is {"value": 8, "unit": "A"}
